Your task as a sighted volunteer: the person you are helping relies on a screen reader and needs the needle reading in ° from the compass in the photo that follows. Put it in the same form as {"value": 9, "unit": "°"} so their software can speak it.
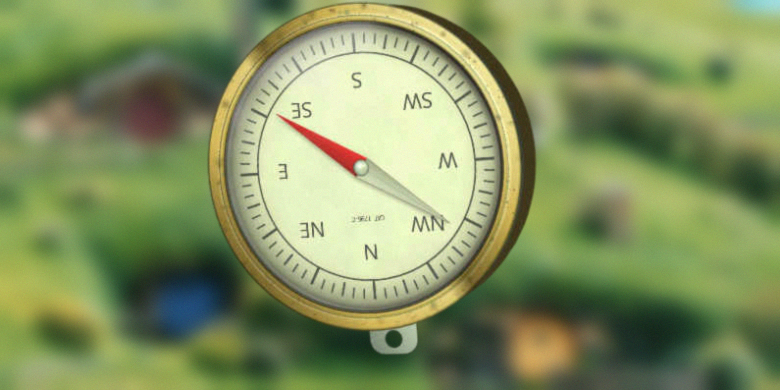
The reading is {"value": 125, "unit": "°"}
